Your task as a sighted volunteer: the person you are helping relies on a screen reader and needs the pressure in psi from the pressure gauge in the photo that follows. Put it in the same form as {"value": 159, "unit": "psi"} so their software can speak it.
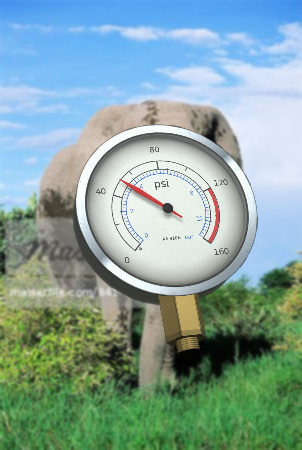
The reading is {"value": 50, "unit": "psi"}
